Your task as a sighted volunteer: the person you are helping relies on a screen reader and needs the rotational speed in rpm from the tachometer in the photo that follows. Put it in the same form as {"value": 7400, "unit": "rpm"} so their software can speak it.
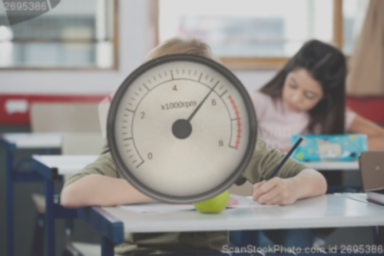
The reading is {"value": 5600, "unit": "rpm"}
